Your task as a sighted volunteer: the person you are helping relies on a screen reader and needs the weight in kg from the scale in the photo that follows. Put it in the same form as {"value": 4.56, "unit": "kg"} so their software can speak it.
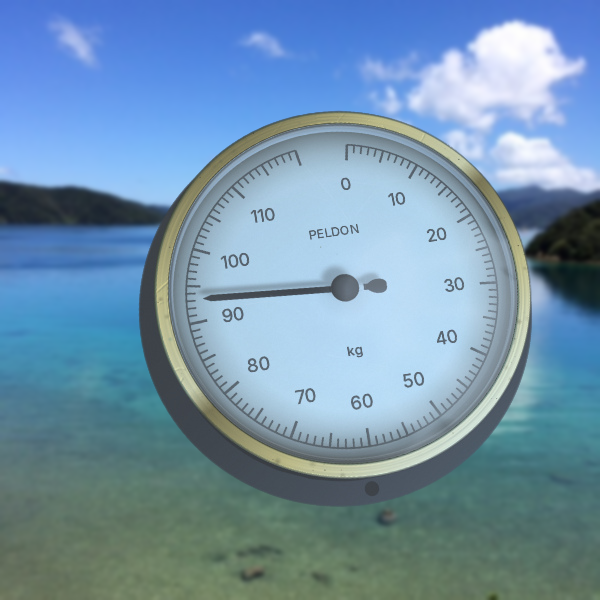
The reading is {"value": 93, "unit": "kg"}
